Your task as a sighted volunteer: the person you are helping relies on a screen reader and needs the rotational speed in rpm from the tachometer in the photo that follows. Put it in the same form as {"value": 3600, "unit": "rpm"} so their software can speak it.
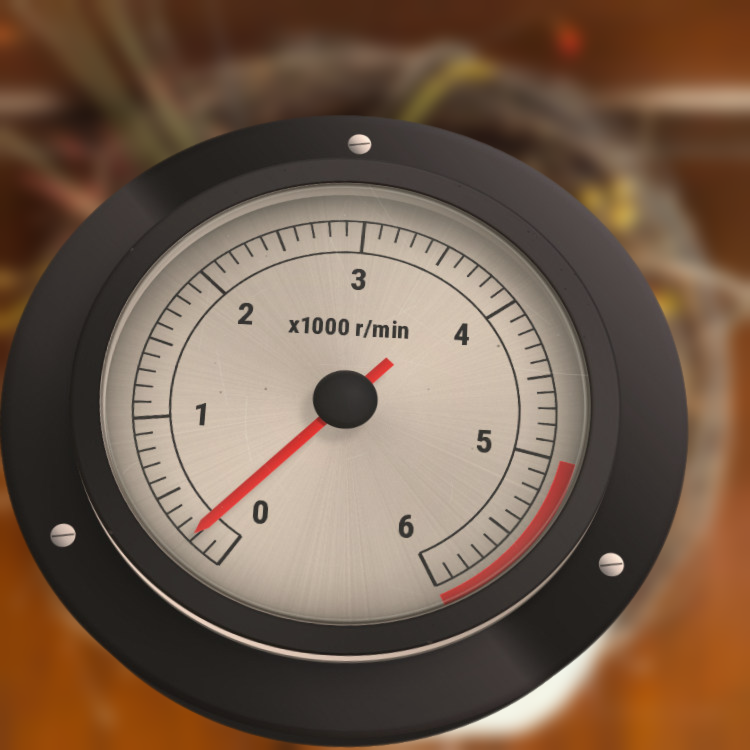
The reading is {"value": 200, "unit": "rpm"}
